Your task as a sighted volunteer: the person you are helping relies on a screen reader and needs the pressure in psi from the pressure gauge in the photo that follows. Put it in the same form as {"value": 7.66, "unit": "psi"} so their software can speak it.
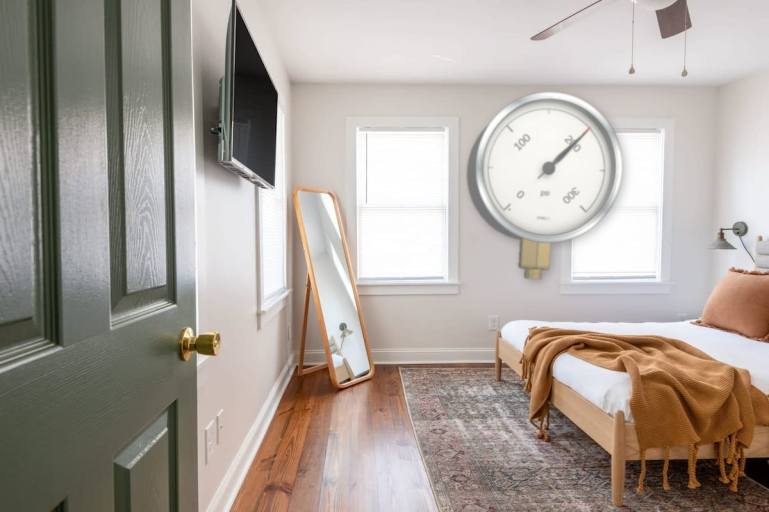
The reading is {"value": 200, "unit": "psi"}
